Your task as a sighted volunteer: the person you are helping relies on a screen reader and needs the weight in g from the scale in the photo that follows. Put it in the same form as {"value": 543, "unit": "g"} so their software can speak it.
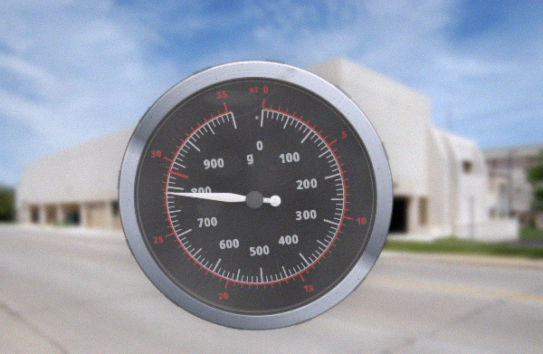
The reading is {"value": 790, "unit": "g"}
